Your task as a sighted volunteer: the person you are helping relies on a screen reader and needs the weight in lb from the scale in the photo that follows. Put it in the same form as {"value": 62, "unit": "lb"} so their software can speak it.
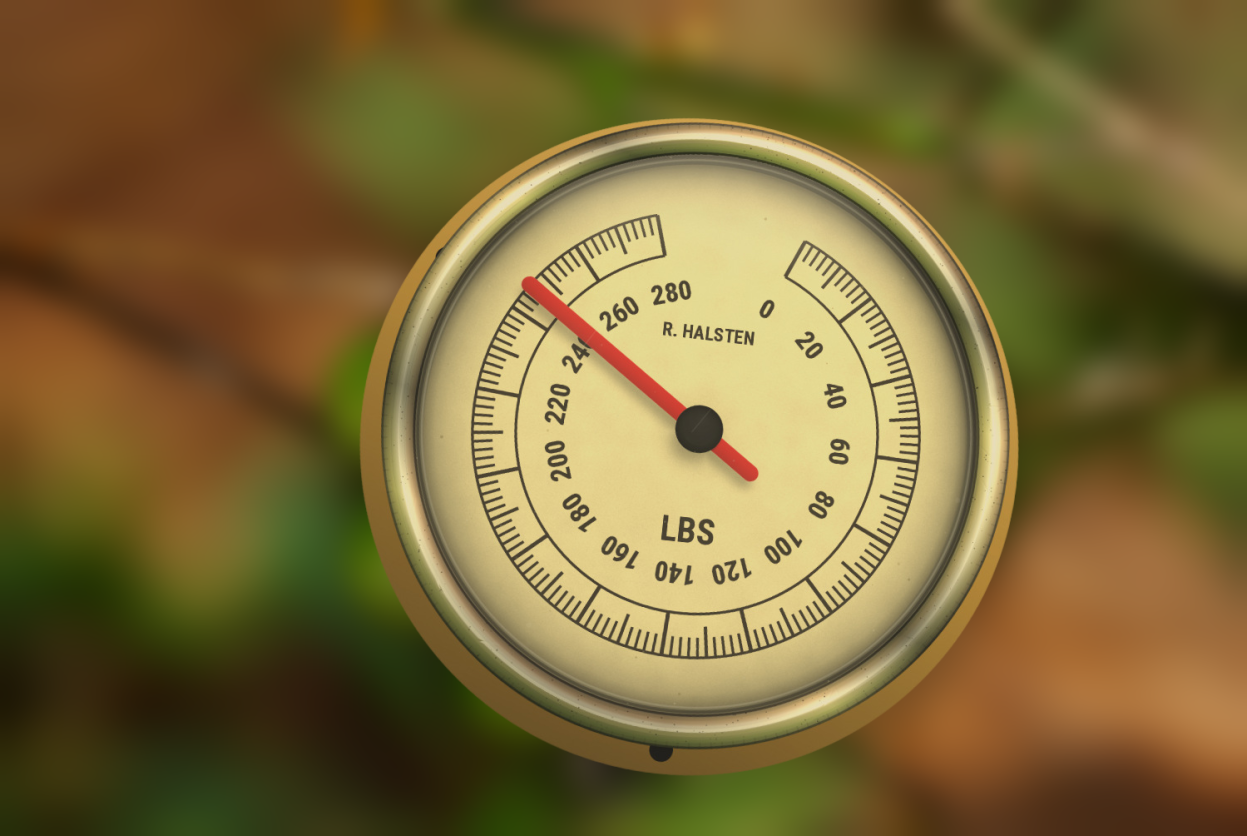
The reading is {"value": 246, "unit": "lb"}
